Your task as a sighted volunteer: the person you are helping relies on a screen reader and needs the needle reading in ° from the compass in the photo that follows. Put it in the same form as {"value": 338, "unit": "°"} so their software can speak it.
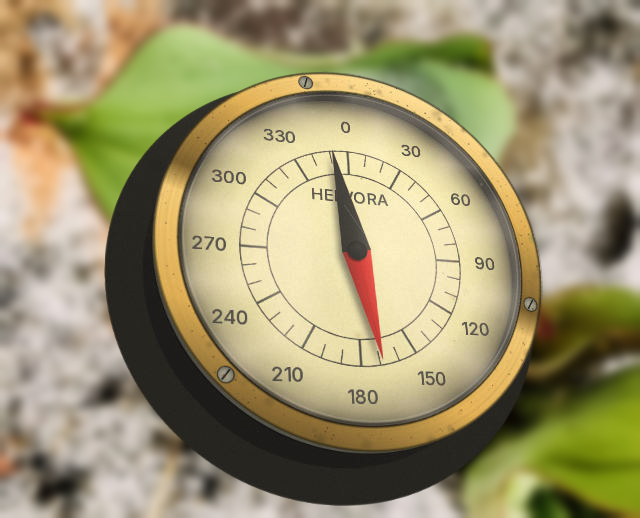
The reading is {"value": 170, "unit": "°"}
